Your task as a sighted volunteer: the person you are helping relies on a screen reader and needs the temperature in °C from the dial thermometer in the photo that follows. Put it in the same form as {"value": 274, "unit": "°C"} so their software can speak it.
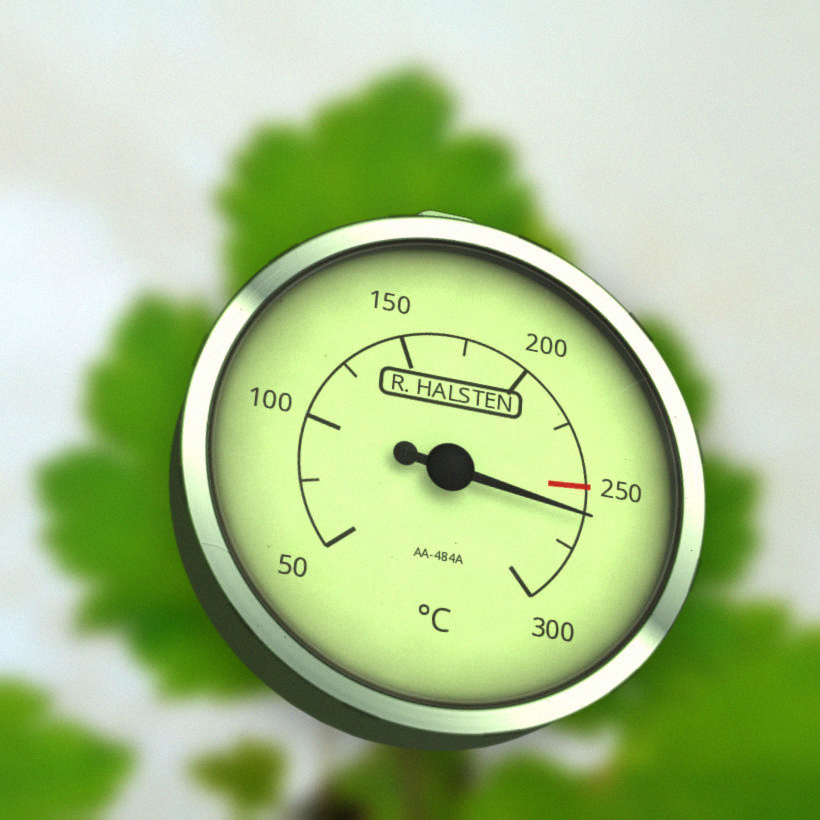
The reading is {"value": 262.5, "unit": "°C"}
